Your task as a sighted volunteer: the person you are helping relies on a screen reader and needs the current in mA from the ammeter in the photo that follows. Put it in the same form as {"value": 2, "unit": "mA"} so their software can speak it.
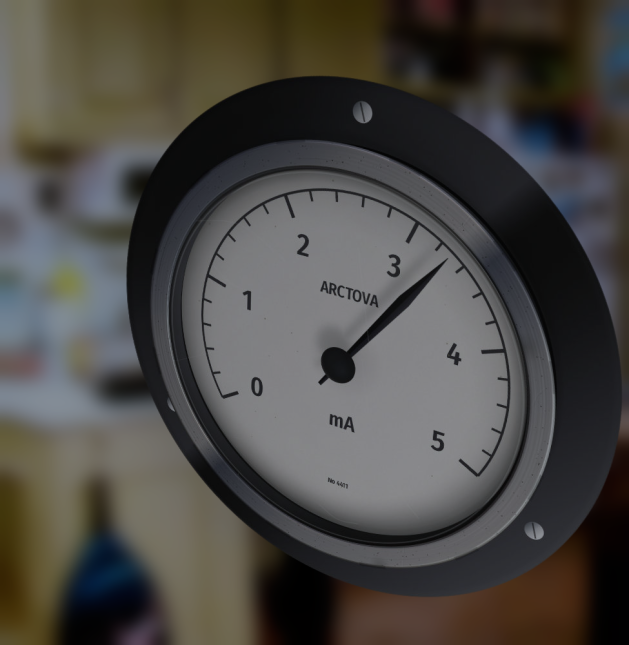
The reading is {"value": 3.3, "unit": "mA"}
